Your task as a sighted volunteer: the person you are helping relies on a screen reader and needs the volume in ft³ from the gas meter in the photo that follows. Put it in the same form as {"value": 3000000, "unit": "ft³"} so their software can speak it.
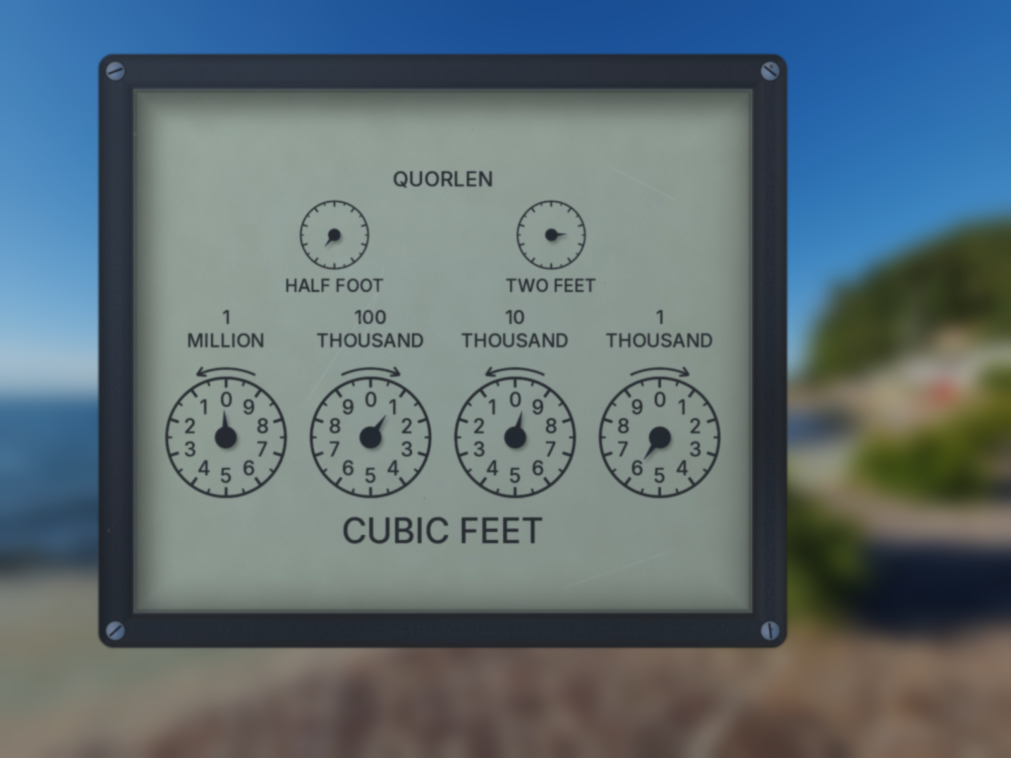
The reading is {"value": 9600, "unit": "ft³"}
